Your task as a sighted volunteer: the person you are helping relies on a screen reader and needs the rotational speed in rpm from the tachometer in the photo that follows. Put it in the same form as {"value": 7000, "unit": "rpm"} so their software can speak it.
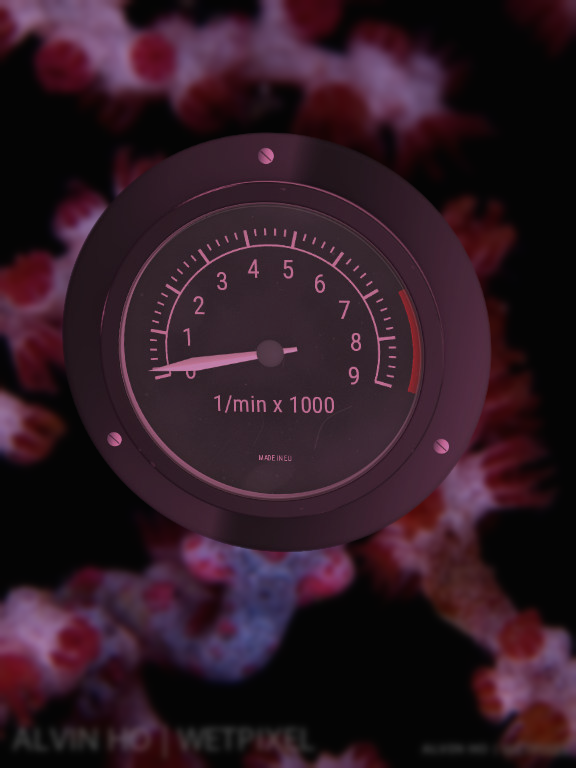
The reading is {"value": 200, "unit": "rpm"}
